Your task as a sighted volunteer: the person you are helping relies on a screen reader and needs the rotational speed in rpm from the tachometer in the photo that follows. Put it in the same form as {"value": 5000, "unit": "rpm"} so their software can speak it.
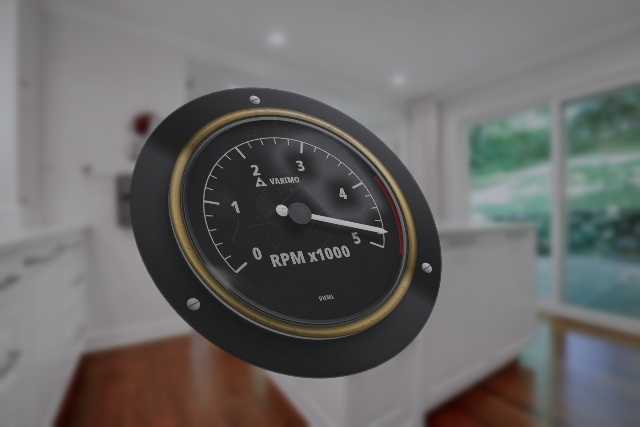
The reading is {"value": 4800, "unit": "rpm"}
